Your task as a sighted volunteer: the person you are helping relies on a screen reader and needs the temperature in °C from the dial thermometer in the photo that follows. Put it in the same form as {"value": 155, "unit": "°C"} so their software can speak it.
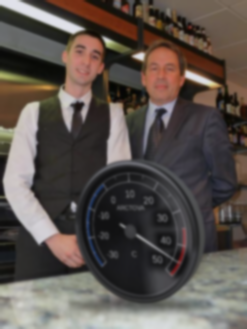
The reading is {"value": 45, "unit": "°C"}
